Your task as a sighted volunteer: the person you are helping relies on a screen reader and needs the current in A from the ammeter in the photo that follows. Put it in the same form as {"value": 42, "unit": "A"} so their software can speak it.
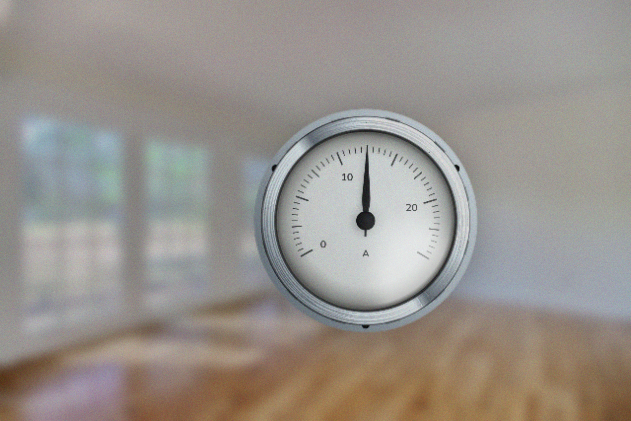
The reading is {"value": 12.5, "unit": "A"}
